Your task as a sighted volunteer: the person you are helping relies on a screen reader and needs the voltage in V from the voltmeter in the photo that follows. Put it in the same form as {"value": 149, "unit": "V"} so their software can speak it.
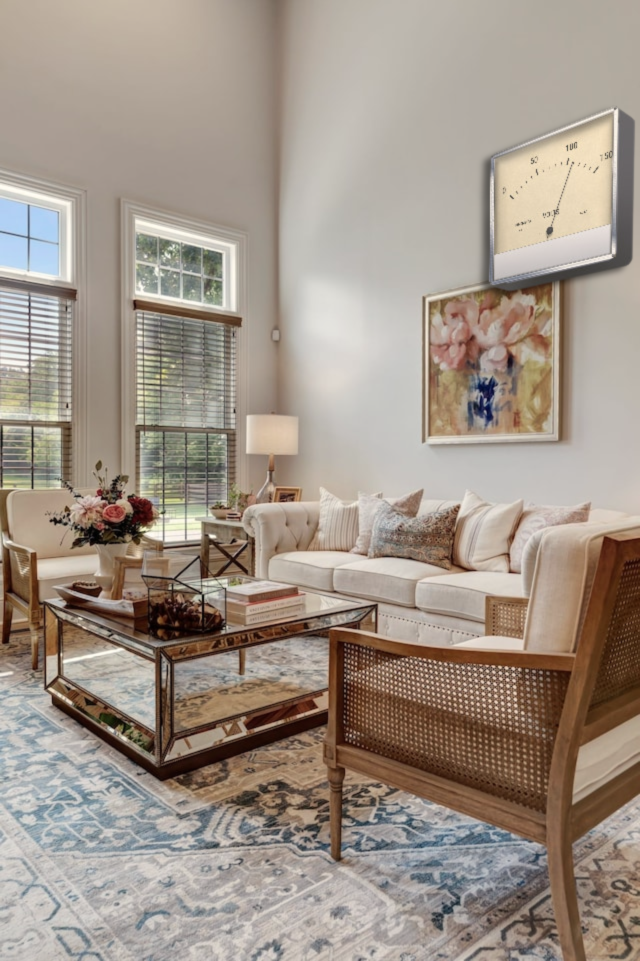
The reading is {"value": 110, "unit": "V"}
